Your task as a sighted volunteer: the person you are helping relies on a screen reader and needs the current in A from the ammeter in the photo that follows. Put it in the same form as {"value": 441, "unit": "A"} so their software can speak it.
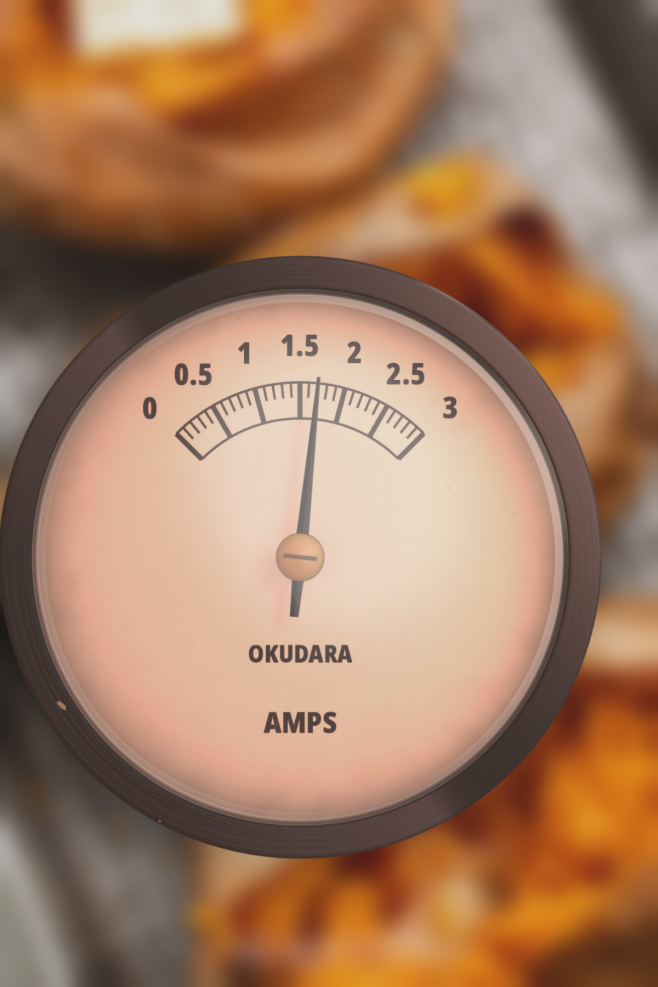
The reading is {"value": 1.7, "unit": "A"}
